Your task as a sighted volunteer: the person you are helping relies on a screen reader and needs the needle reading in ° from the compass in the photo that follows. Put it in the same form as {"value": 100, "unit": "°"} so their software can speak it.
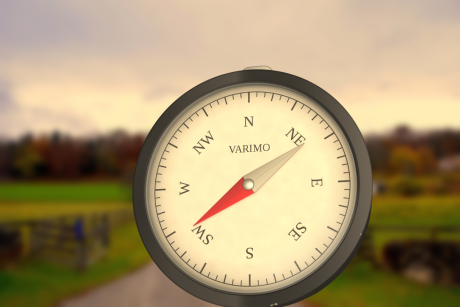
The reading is {"value": 235, "unit": "°"}
